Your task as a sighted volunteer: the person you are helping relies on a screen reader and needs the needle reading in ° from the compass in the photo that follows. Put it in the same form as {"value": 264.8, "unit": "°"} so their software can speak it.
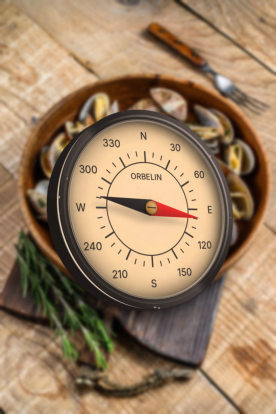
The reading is {"value": 100, "unit": "°"}
